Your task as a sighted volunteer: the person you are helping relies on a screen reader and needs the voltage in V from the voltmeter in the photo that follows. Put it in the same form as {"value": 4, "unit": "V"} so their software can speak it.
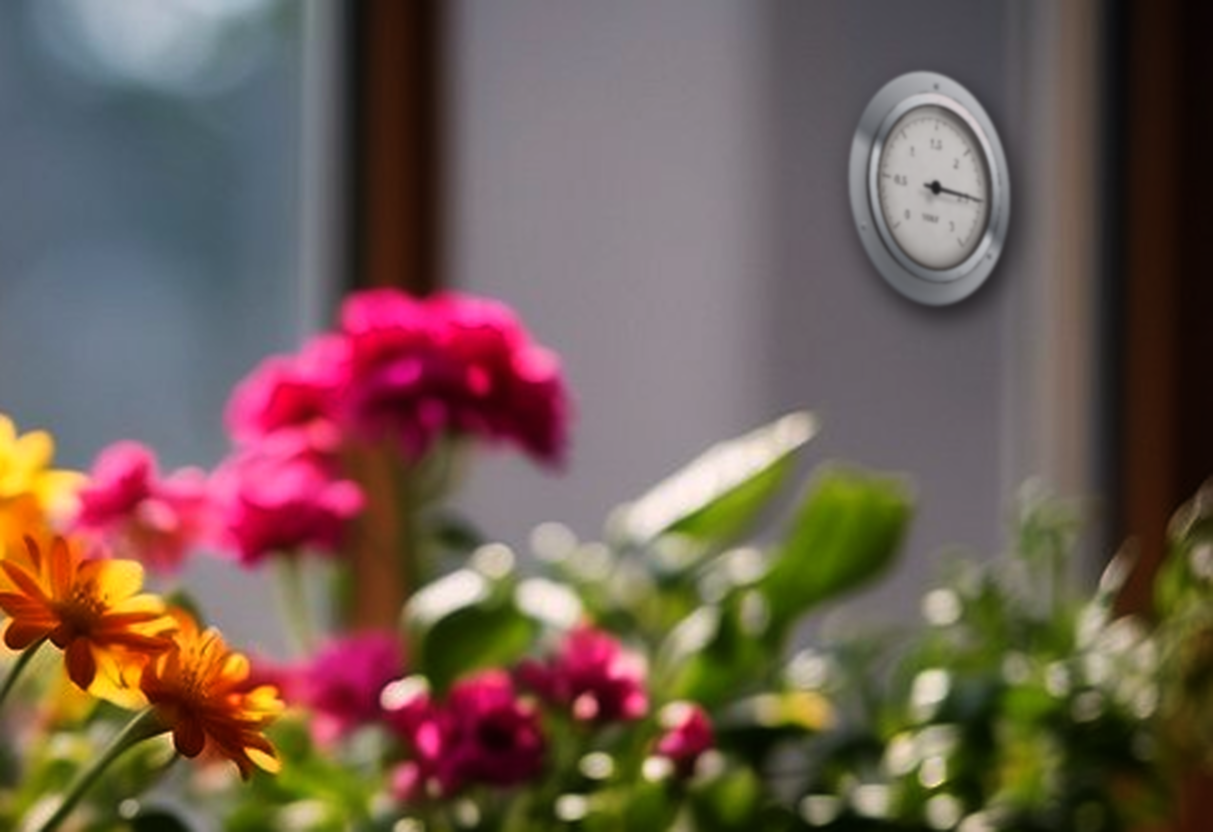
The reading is {"value": 2.5, "unit": "V"}
